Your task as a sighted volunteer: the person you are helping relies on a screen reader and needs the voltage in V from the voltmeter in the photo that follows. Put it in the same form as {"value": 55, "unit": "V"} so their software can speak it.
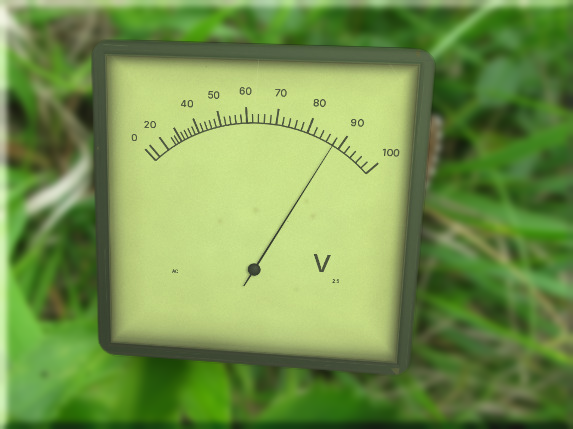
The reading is {"value": 88, "unit": "V"}
